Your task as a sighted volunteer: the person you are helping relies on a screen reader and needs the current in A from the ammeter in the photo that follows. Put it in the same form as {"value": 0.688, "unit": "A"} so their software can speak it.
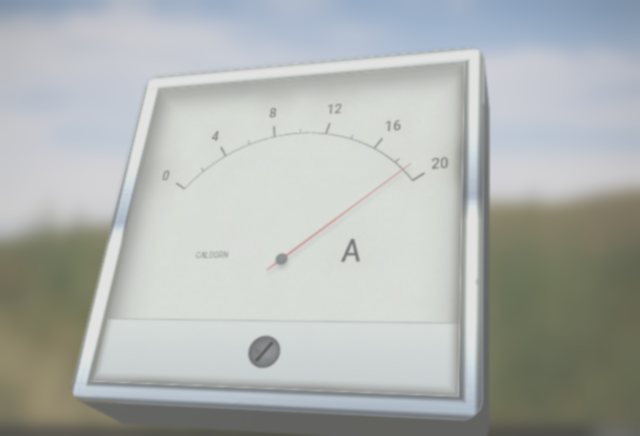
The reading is {"value": 19, "unit": "A"}
